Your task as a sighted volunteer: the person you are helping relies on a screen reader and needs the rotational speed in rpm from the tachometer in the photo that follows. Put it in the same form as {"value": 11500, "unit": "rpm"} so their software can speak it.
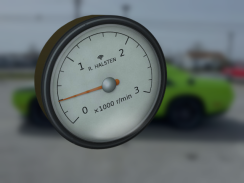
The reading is {"value": 400, "unit": "rpm"}
